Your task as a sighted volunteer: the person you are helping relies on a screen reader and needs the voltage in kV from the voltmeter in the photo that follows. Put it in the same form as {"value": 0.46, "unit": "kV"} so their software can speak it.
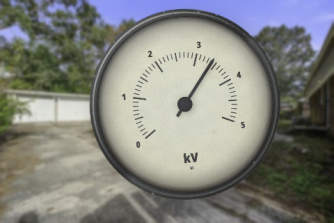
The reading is {"value": 3.4, "unit": "kV"}
